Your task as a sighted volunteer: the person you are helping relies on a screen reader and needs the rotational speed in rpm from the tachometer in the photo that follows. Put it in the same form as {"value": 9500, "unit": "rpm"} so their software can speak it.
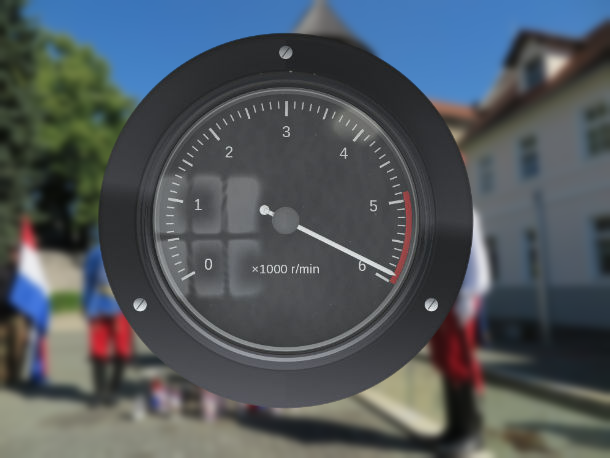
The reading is {"value": 5900, "unit": "rpm"}
